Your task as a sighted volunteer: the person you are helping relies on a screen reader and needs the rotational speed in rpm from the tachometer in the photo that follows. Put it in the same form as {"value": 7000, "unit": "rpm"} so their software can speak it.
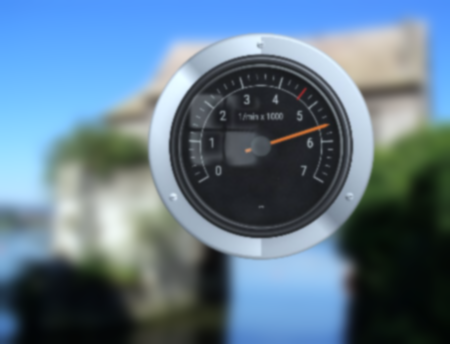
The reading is {"value": 5600, "unit": "rpm"}
